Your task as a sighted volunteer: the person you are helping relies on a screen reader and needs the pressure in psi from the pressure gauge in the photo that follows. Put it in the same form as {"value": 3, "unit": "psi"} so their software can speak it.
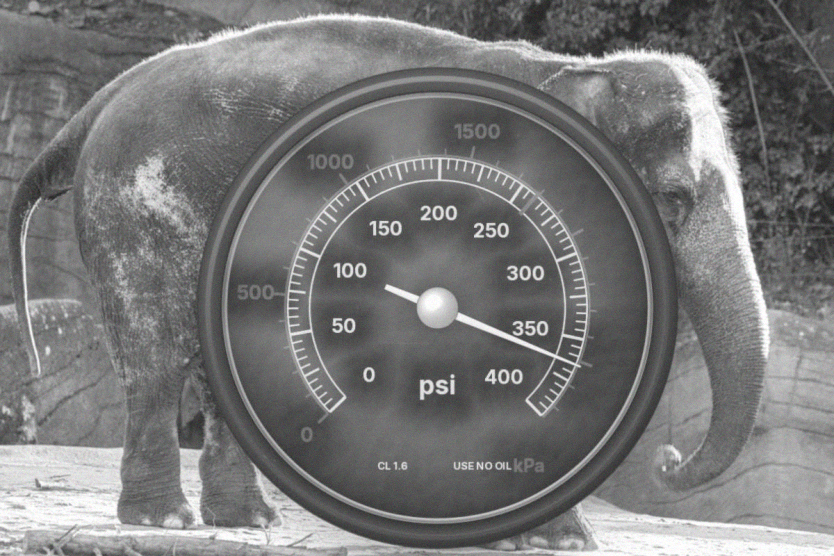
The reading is {"value": 365, "unit": "psi"}
